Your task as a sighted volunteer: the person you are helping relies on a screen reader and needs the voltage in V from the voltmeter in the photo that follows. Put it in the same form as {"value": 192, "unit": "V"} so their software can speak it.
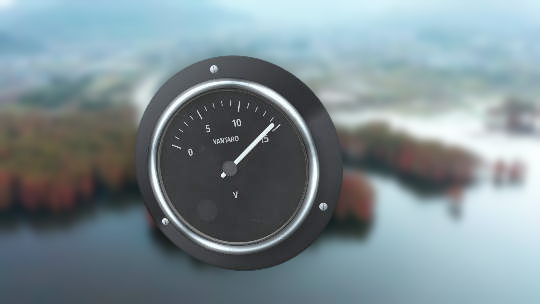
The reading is {"value": 14.5, "unit": "V"}
